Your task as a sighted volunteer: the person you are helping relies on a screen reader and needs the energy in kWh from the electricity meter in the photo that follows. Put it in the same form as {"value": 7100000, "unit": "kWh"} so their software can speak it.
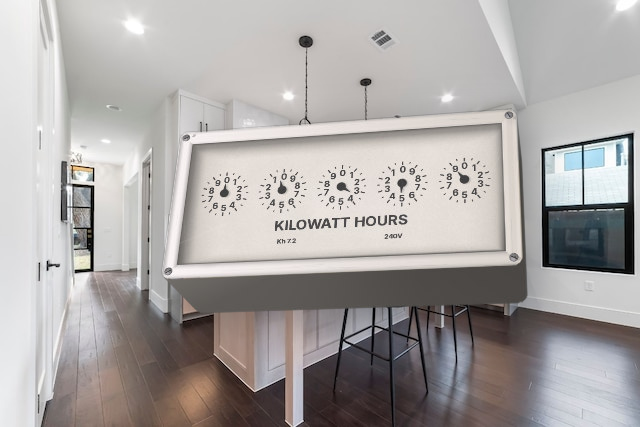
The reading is {"value": 349, "unit": "kWh"}
